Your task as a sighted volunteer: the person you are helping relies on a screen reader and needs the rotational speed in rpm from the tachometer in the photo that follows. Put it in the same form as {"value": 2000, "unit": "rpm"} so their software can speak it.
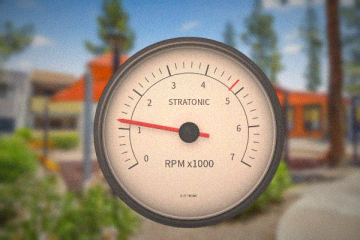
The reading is {"value": 1200, "unit": "rpm"}
